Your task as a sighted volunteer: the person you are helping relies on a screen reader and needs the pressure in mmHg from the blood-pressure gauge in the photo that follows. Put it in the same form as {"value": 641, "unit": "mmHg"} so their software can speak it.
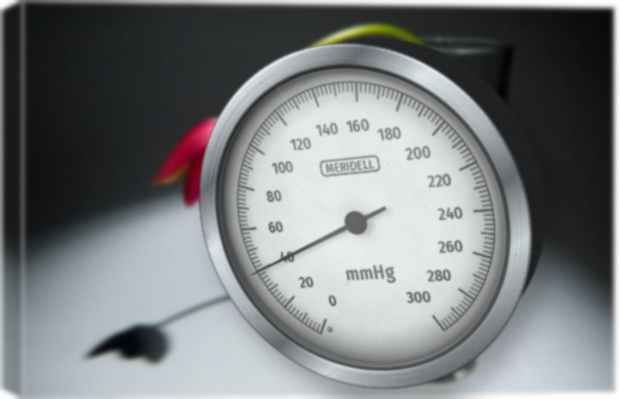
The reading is {"value": 40, "unit": "mmHg"}
